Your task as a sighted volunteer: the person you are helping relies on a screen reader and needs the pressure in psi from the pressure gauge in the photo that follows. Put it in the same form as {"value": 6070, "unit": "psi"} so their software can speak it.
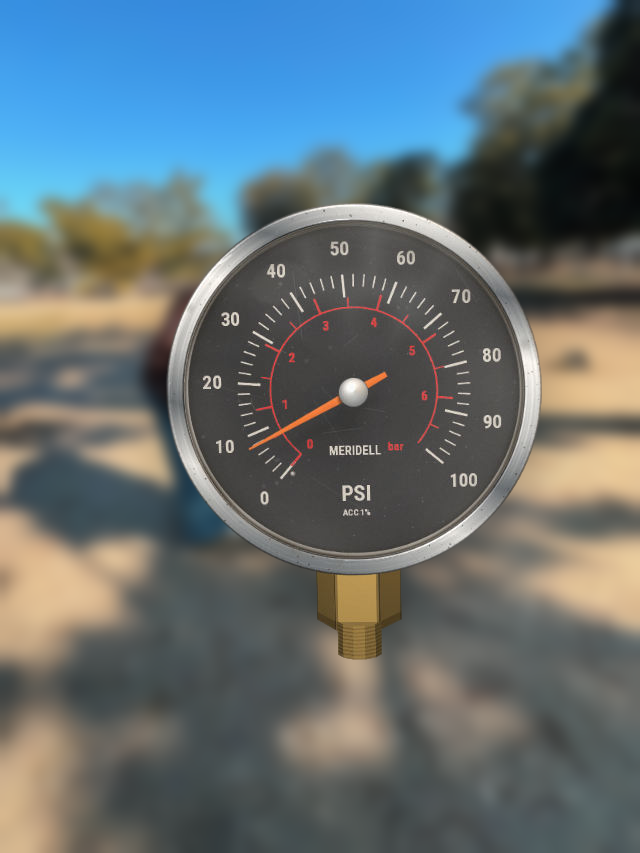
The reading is {"value": 8, "unit": "psi"}
